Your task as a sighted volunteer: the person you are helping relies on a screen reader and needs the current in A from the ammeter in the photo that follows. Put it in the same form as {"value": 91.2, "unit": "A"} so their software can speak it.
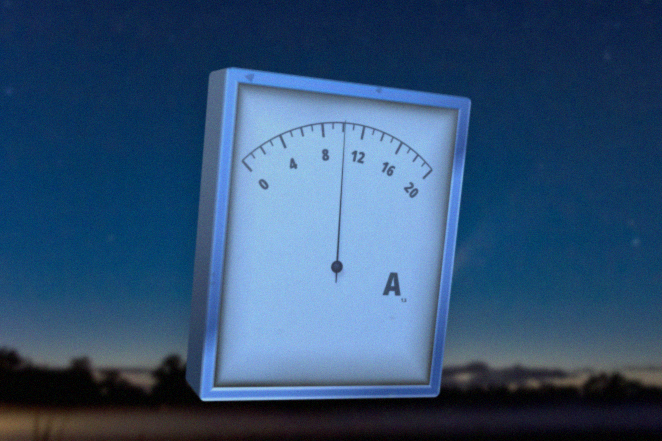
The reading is {"value": 10, "unit": "A"}
